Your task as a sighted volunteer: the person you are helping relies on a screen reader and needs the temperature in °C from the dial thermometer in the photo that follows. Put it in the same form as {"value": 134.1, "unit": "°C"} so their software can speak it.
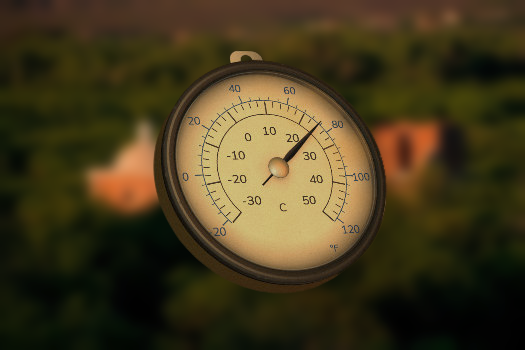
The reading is {"value": 24, "unit": "°C"}
